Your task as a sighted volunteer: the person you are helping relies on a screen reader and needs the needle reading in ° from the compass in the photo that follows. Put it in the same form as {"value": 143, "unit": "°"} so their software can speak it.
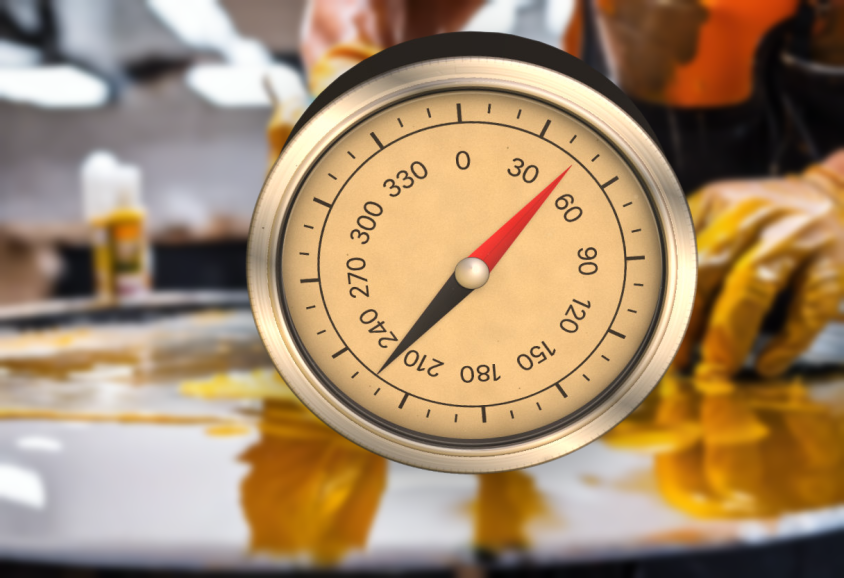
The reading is {"value": 45, "unit": "°"}
